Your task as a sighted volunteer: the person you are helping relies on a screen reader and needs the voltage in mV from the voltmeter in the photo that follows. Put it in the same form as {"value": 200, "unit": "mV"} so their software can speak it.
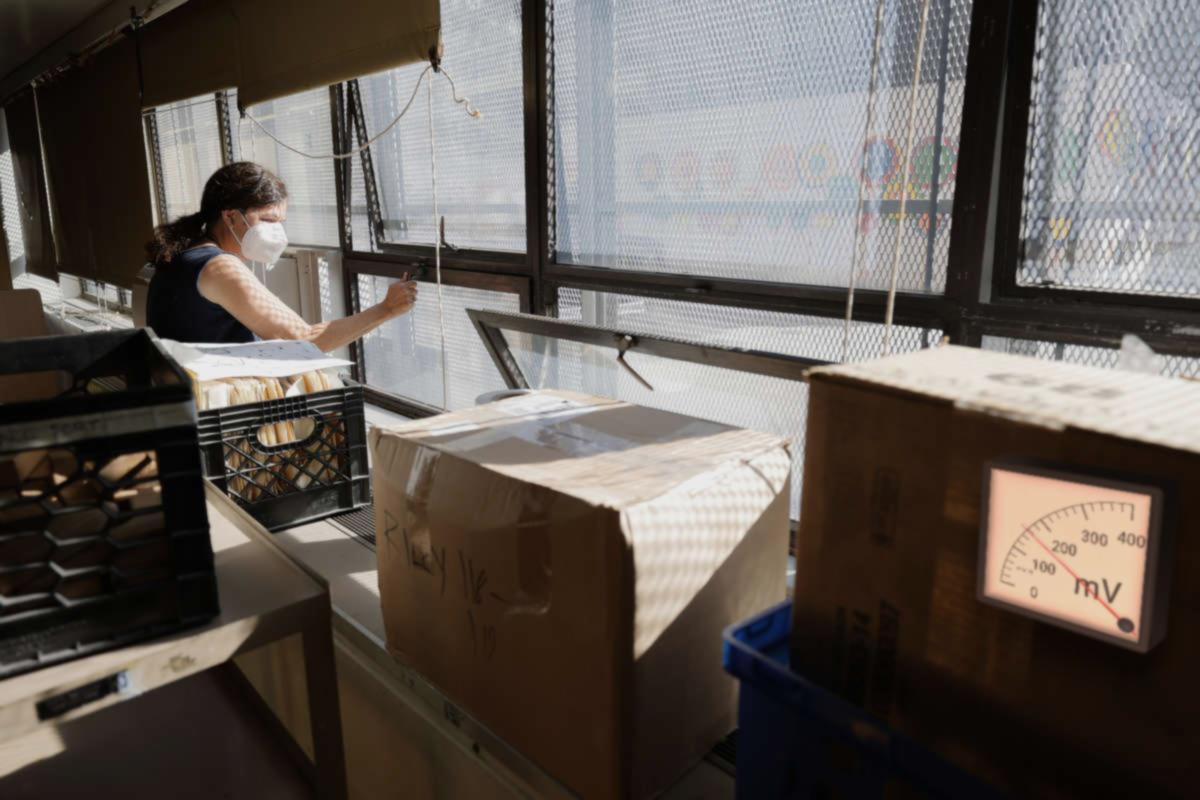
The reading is {"value": 160, "unit": "mV"}
